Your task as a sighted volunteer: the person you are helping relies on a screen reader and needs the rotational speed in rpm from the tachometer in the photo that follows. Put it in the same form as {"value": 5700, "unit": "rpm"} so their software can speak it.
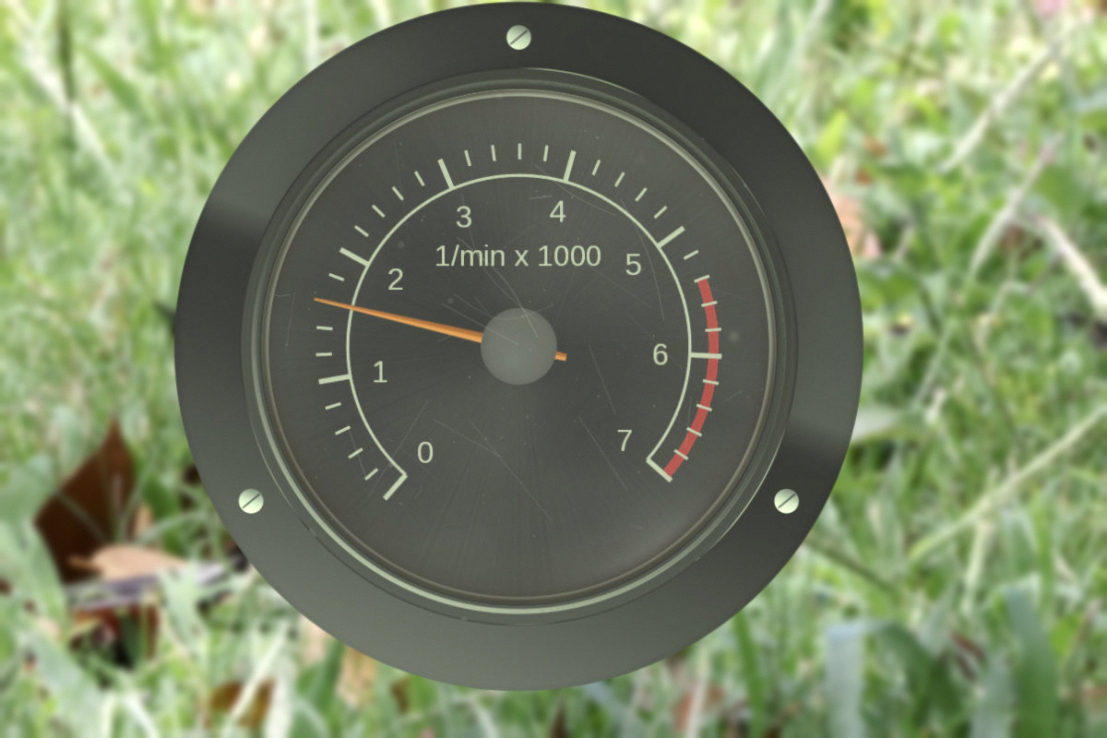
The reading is {"value": 1600, "unit": "rpm"}
